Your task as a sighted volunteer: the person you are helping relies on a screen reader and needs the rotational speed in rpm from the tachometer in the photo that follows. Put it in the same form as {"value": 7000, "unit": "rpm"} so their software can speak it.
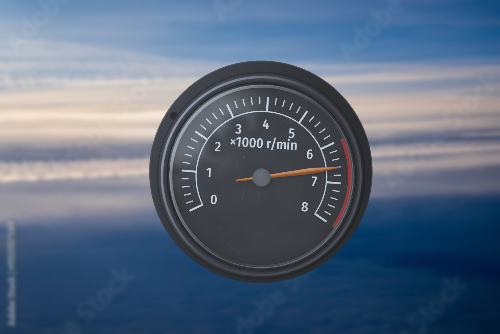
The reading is {"value": 6600, "unit": "rpm"}
